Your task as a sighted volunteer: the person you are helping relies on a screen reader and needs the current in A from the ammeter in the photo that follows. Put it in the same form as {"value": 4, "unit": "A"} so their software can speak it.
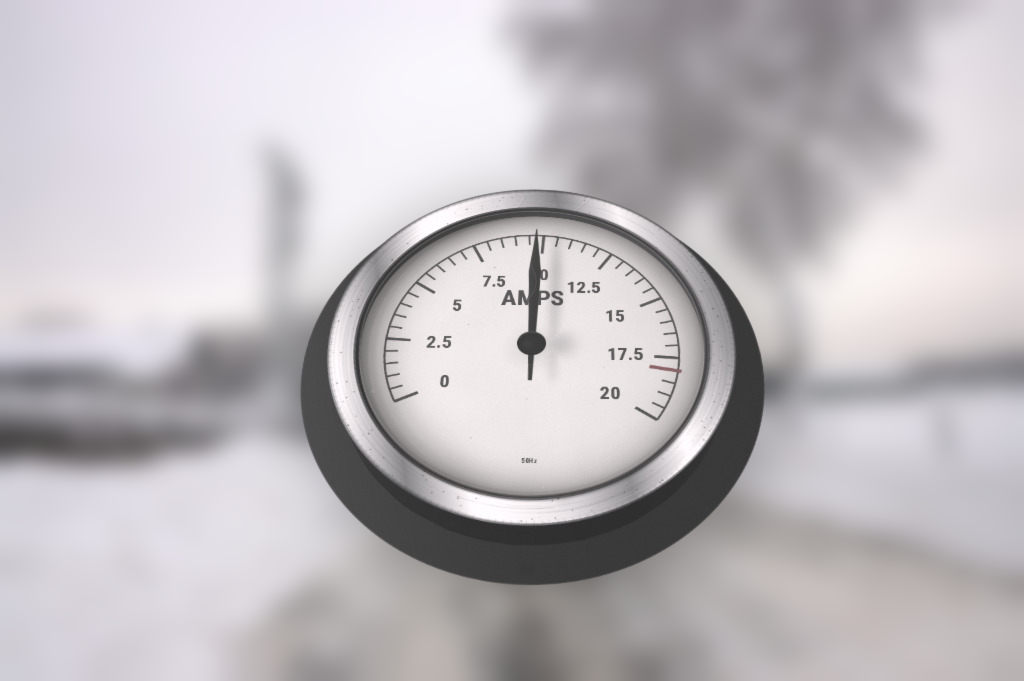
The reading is {"value": 9.75, "unit": "A"}
